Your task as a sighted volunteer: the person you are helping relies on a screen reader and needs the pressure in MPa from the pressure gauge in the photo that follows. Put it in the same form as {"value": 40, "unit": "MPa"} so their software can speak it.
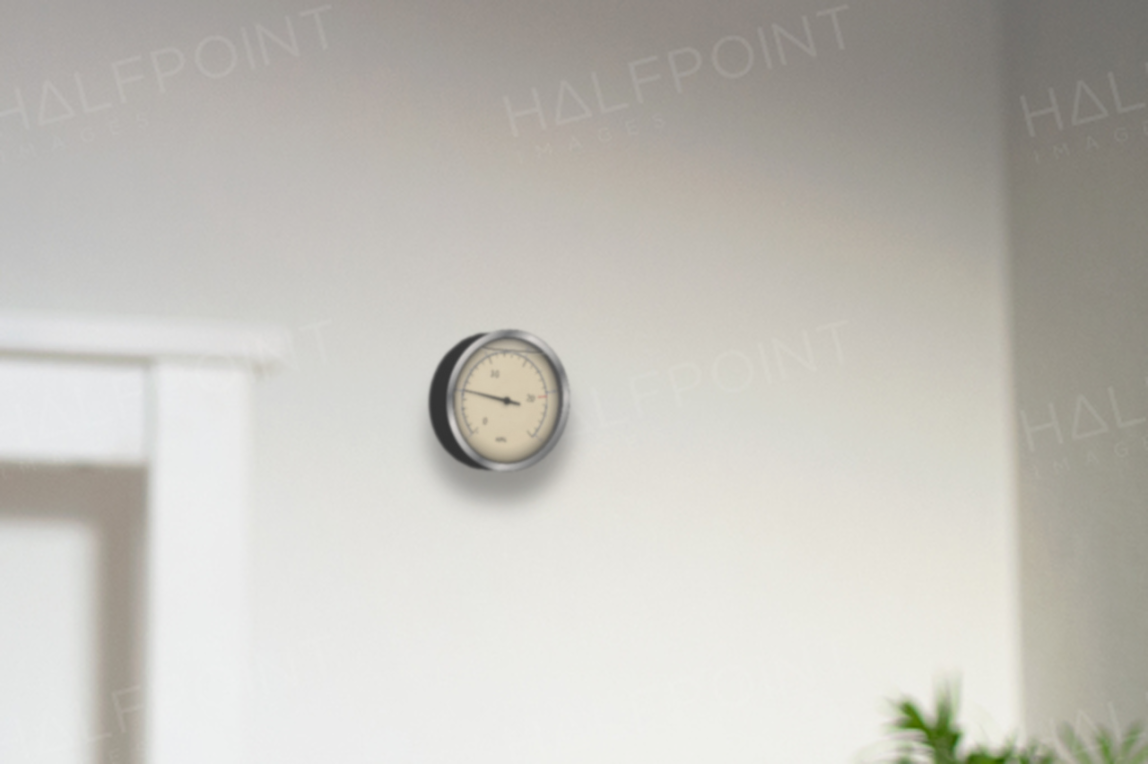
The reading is {"value": 5, "unit": "MPa"}
